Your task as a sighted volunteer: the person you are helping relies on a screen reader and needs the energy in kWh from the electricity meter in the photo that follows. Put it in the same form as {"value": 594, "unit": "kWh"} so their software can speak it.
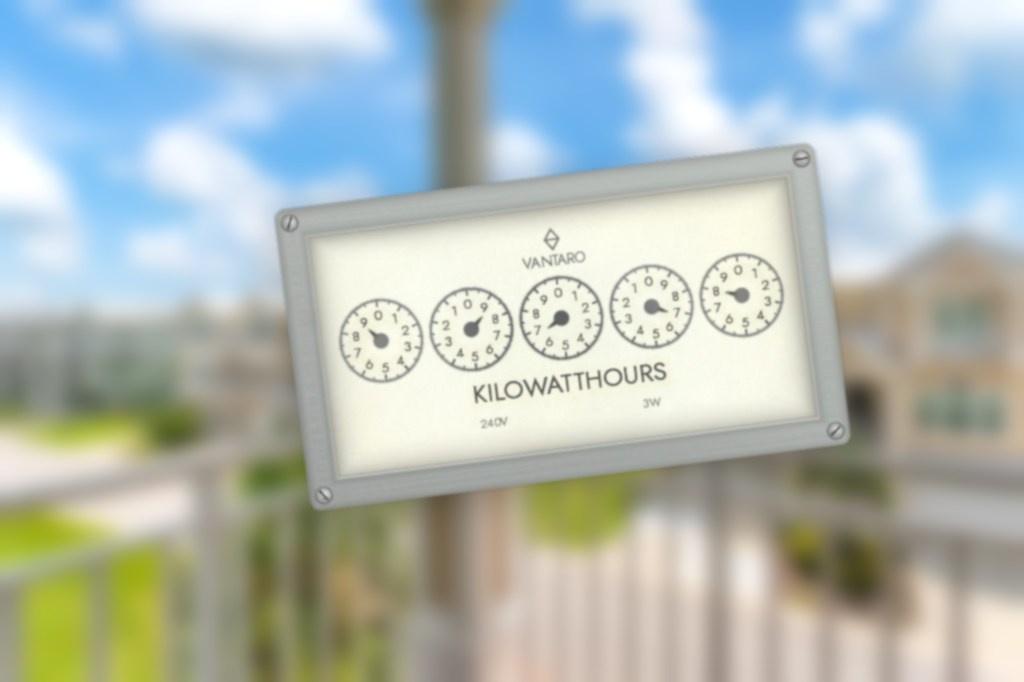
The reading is {"value": 88668, "unit": "kWh"}
